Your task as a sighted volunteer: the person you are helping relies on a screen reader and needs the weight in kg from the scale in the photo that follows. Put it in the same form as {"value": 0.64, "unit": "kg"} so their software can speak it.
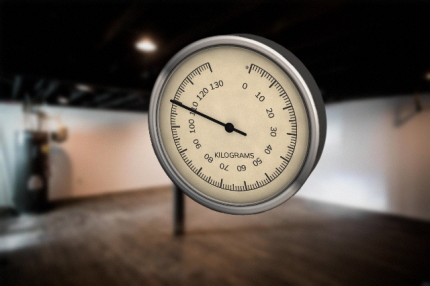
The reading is {"value": 110, "unit": "kg"}
